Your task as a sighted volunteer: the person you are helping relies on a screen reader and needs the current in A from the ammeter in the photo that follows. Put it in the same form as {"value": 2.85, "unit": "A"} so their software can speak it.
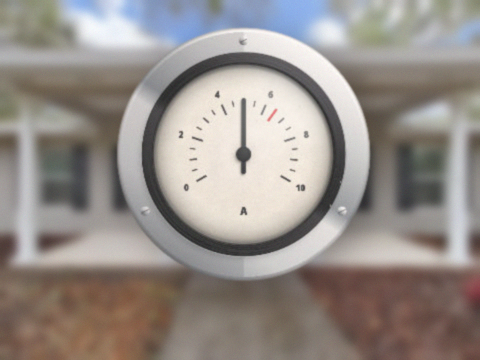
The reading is {"value": 5, "unit": "A"}
